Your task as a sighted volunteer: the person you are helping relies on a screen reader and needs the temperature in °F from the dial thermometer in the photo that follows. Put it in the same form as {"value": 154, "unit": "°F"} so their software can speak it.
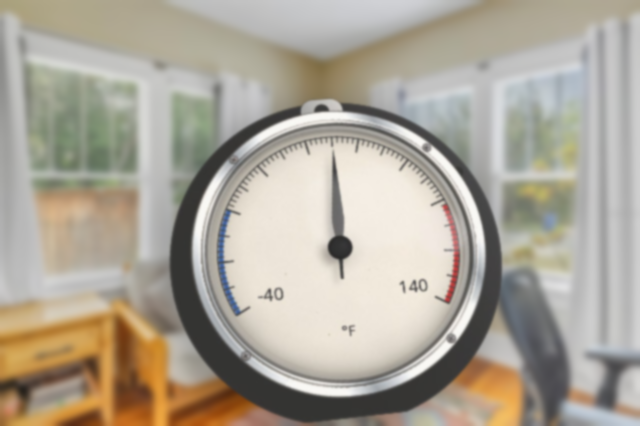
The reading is {"value": 50, "unit": "°F"}
